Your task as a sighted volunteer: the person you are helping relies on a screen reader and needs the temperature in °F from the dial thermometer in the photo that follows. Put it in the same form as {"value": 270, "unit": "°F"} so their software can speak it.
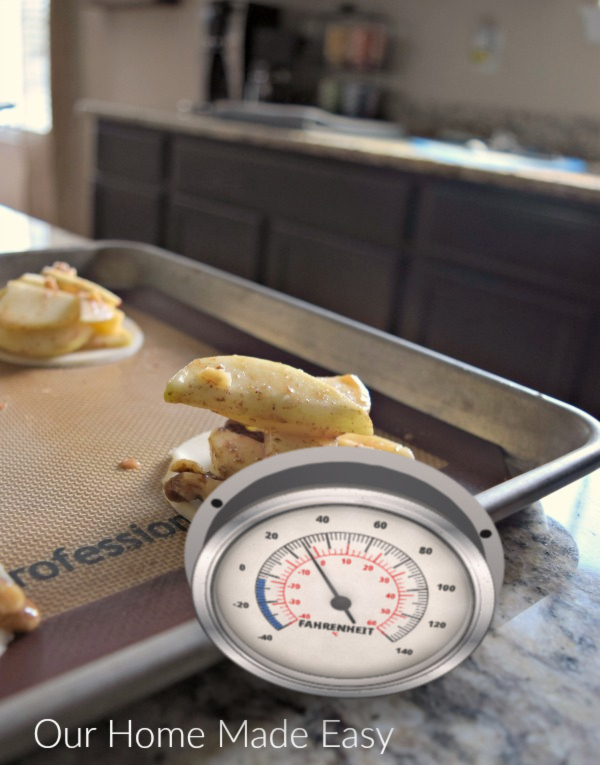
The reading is {"value": 30, "unit": "°F"}
